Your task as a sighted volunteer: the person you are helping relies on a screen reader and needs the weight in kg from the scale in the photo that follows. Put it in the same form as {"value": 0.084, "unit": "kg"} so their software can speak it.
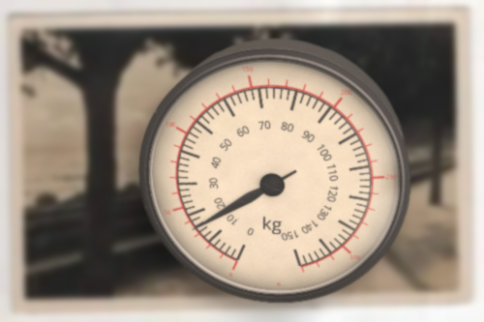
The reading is {"value": 16, "unit": "kg"}
